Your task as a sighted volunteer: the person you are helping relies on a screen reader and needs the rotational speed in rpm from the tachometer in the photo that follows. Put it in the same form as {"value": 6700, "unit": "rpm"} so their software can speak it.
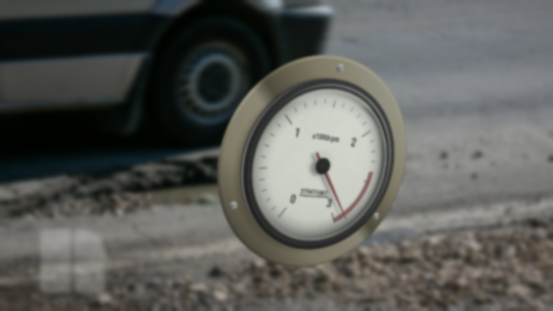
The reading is {"value": 2900, "unit": "rpm"}
